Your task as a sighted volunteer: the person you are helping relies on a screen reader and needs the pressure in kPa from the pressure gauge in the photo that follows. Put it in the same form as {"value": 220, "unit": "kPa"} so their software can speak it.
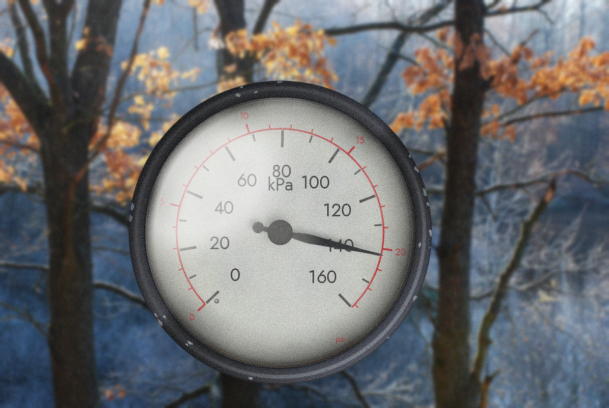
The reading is {"value": 140, "unit": "kPa"}
